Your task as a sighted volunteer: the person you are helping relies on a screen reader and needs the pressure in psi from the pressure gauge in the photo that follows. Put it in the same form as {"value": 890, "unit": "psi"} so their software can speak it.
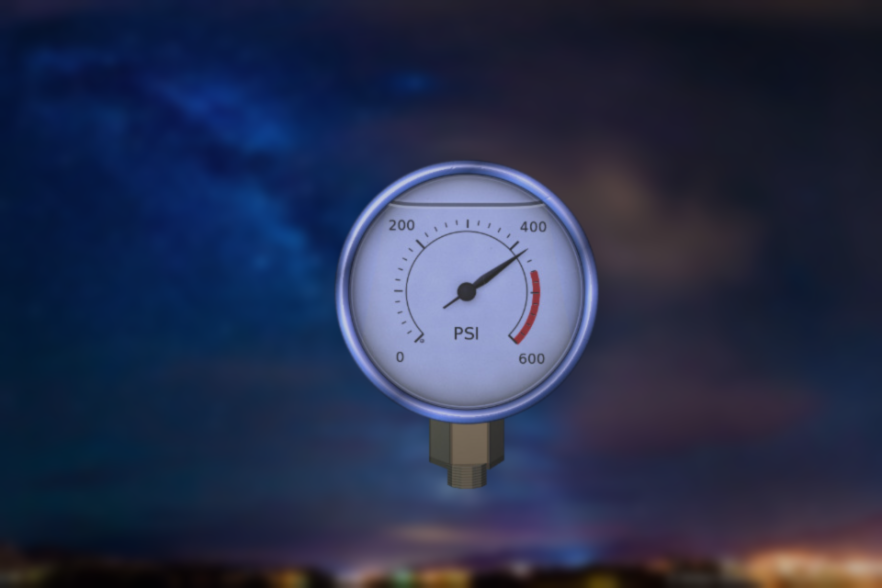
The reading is {"value": 420, "unit": "psi"}
